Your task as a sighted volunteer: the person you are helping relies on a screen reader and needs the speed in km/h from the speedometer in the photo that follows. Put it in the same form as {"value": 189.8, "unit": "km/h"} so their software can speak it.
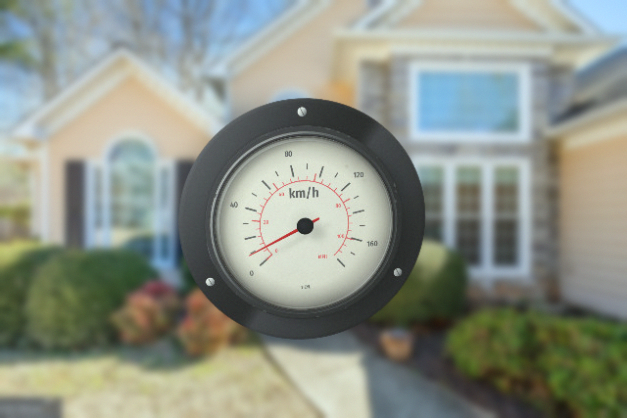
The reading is {"value": 10, "unit": "km/h"}
